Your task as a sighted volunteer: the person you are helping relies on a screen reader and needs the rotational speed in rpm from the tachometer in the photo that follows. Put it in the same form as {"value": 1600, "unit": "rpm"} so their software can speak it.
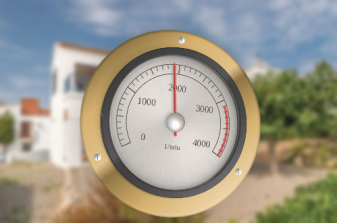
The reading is {"value": 1900, "unit": "rpm"}
